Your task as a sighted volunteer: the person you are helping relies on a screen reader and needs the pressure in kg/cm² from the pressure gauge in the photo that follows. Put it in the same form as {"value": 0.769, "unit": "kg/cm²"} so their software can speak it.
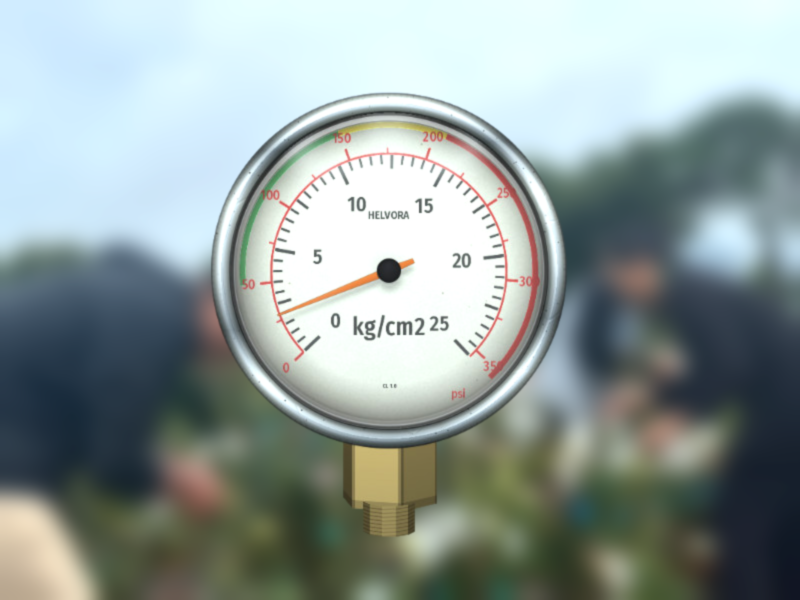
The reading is {"value": 2, "unit": "kg/cm²"}
